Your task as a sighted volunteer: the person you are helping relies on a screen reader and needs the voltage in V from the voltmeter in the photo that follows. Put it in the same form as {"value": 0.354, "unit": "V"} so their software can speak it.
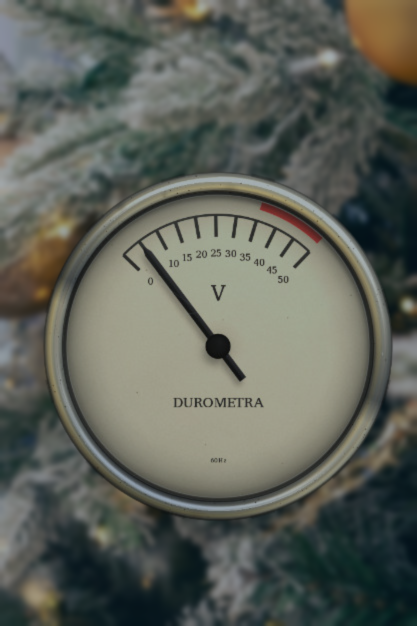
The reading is {"value": 5, "unit": "V"}
